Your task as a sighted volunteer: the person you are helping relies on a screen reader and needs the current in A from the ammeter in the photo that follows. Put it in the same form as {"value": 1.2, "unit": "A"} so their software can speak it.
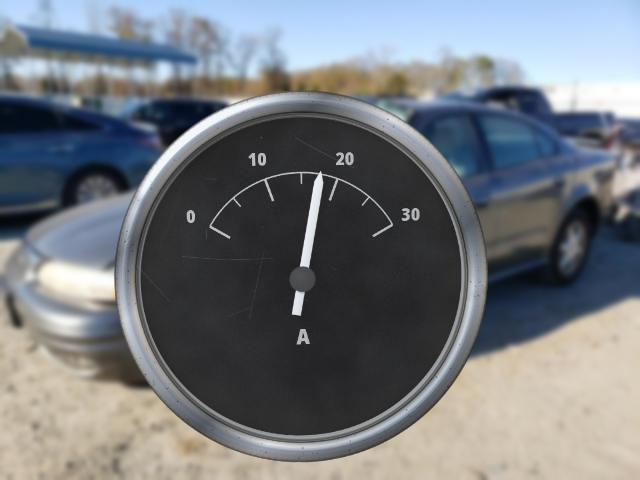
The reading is {"value": 17.5, "unit": "A"}
